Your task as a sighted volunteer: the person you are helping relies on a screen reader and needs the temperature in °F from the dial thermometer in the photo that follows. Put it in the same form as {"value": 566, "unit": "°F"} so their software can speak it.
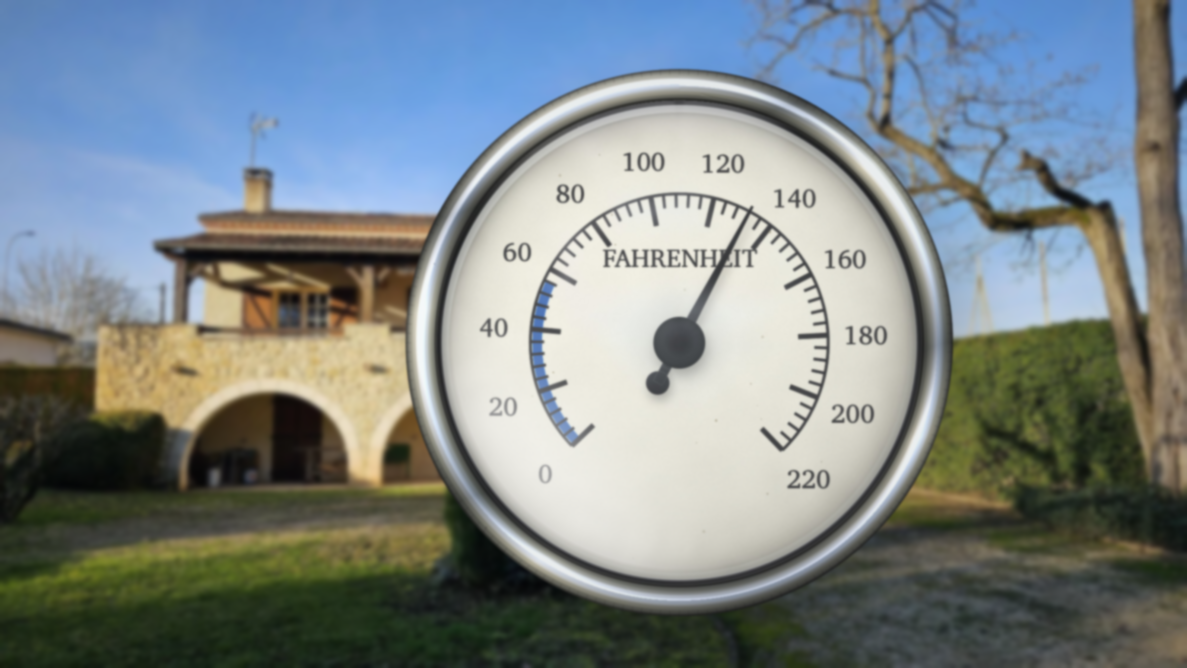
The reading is {"value": 132, "unit": "°F"}
